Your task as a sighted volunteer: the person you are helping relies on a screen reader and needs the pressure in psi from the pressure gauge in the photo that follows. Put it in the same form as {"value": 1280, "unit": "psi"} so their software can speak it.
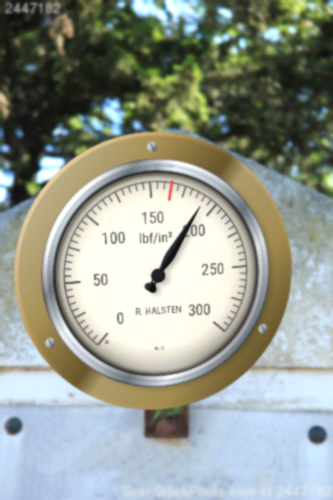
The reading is {"value": 190, "unit": "psi"}
